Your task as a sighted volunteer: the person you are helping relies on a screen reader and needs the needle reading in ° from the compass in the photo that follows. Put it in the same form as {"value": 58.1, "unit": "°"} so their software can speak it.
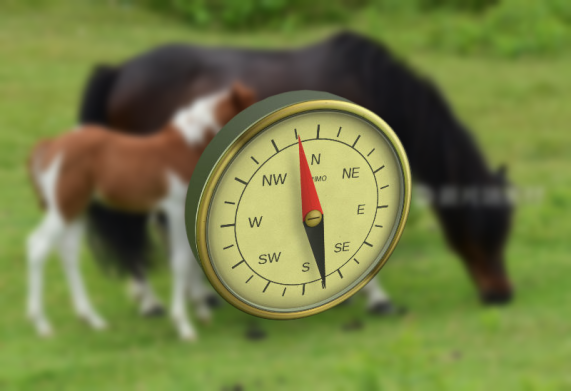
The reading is {"value": 345, "unit": "°"}
